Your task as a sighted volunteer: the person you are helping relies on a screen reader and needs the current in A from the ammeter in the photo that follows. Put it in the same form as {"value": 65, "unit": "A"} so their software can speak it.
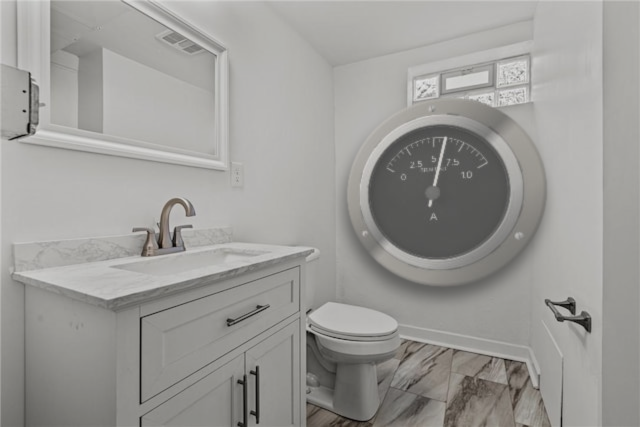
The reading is {"value": 6, "unit": "A"}
